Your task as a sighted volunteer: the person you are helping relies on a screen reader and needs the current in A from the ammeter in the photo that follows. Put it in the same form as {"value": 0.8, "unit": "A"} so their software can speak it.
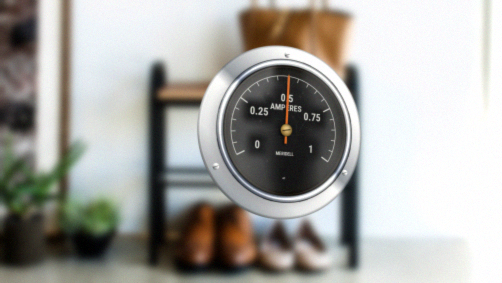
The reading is {"value": 0.5, "unit": "A"}
